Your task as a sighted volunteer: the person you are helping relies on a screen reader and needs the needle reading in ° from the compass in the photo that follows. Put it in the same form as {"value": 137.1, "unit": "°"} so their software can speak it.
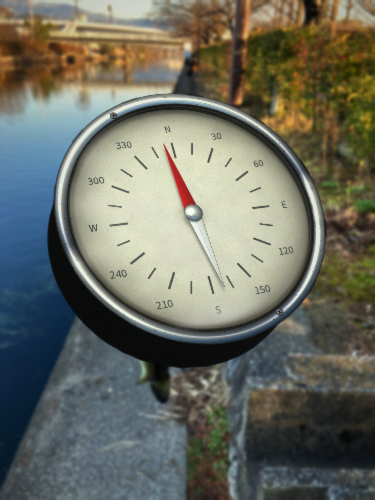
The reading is {"value": 352.5, "unit": "°"}
